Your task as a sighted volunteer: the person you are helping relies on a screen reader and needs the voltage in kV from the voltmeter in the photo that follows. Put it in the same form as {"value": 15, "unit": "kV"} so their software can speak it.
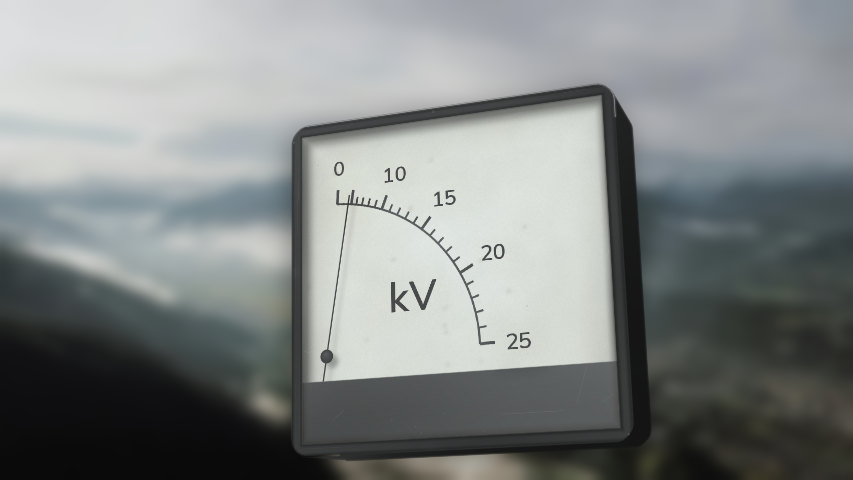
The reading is {"value": 5, "unit": "kV"}
